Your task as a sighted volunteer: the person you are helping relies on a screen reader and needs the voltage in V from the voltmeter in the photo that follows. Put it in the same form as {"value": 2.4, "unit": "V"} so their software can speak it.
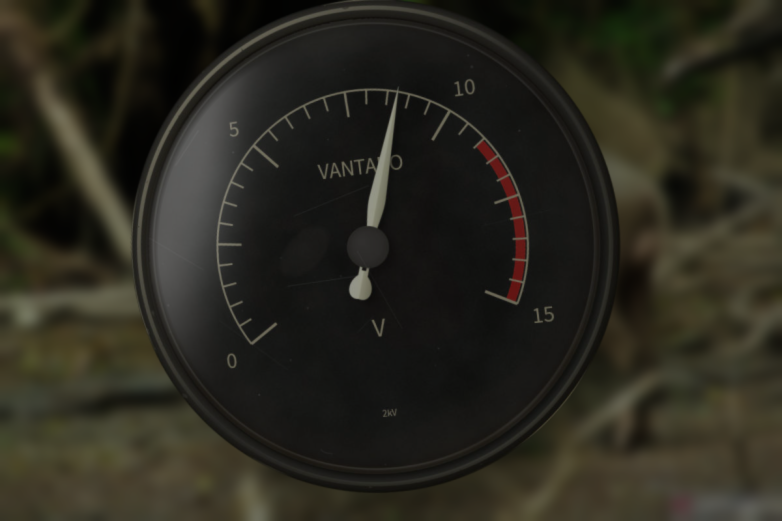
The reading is {"value": 8.75, "unit": "V"}
